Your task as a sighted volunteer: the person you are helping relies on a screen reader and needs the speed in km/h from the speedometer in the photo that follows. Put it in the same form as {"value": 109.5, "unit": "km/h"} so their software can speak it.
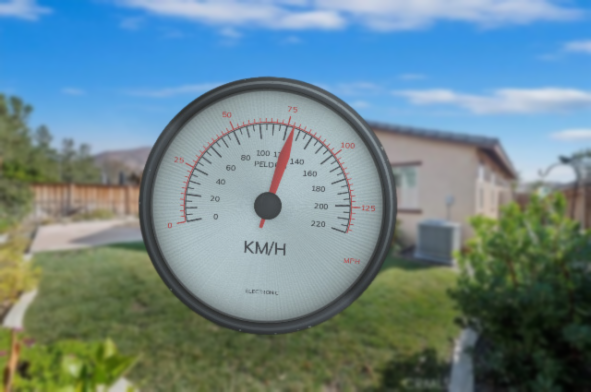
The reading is {"value": 125, "unit": "km/h"}
